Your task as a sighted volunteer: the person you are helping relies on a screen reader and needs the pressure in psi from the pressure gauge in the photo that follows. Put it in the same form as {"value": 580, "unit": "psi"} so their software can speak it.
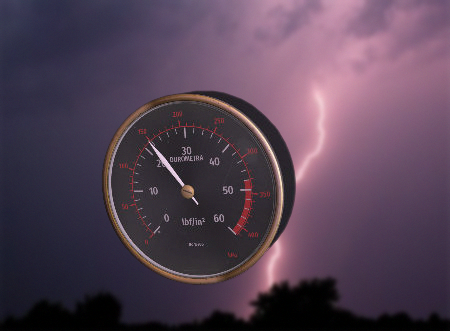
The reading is {"value": 22, "unit": "psi"}
